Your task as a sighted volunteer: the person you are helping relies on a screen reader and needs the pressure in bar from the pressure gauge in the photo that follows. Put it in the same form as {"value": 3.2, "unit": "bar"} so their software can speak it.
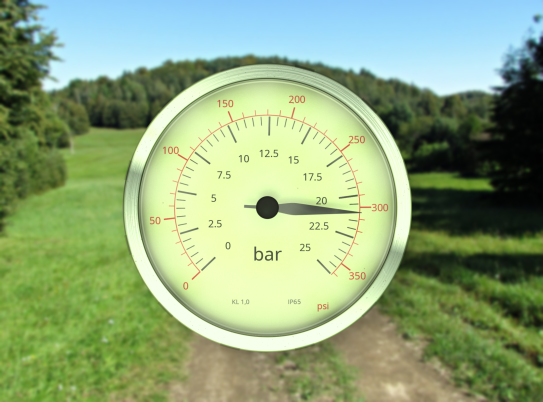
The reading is {"value": 21, "unit": "bar"}
